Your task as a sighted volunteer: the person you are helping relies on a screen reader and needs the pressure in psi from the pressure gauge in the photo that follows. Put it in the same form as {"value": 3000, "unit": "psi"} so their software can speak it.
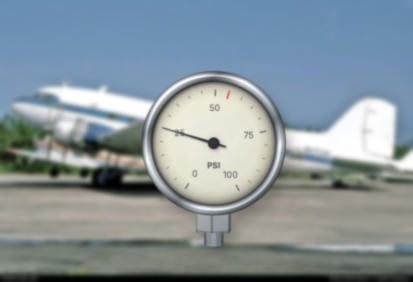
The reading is {"value": 25, "unit": "psi"}
